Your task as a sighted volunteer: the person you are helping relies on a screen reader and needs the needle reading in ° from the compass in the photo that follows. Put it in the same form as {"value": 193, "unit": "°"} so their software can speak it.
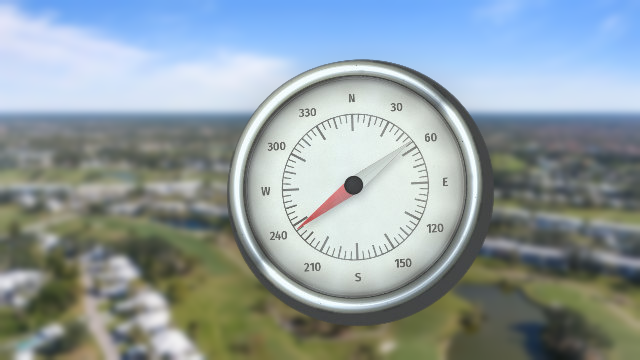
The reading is {"value": 235, "unit": "°"}
